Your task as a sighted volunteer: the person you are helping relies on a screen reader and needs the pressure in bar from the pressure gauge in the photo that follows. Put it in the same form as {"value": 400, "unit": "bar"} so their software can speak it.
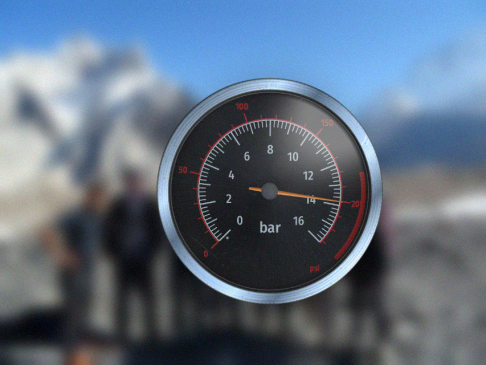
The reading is {"value": 13.8, "unit": "bar"}
